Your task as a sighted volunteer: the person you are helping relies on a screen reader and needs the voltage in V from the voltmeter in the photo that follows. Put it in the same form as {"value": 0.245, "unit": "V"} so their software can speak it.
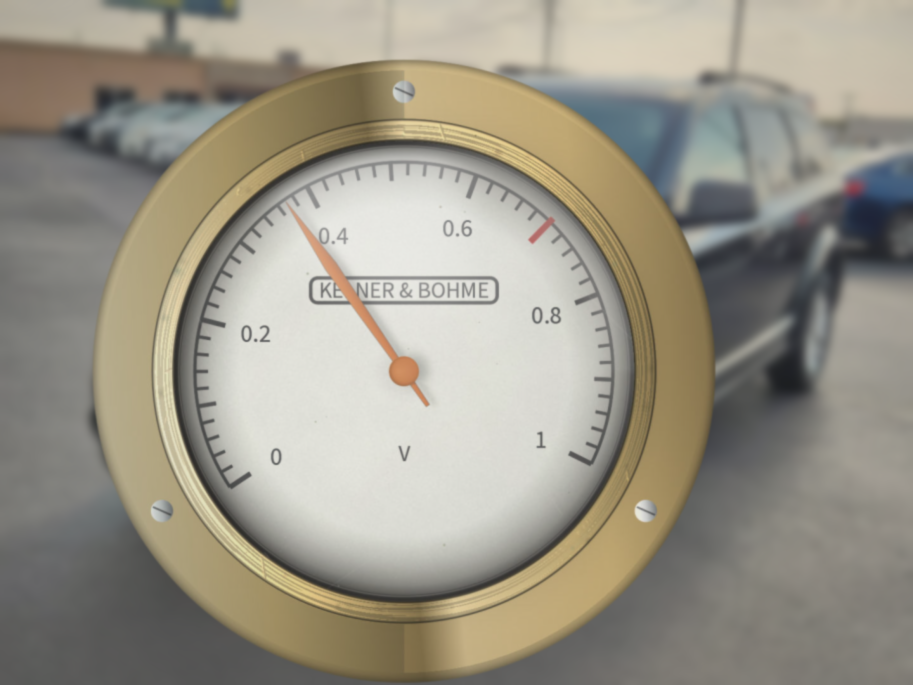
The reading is {"value": 0.37, "unit": "V"}
